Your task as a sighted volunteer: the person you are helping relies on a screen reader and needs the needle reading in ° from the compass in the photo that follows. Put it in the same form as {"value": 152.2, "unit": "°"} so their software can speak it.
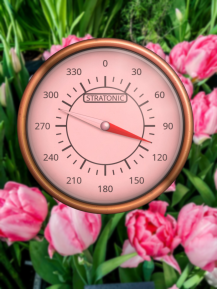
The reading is {"value": 110, "unit": "°"}
